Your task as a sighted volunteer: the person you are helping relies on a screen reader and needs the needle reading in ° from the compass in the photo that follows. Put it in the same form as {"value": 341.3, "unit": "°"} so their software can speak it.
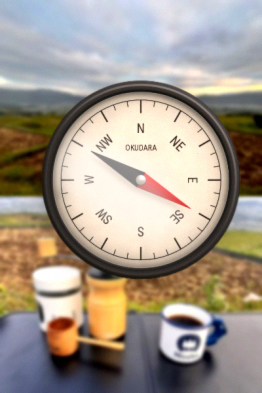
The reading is {"value": 120, "unit": "°"}
